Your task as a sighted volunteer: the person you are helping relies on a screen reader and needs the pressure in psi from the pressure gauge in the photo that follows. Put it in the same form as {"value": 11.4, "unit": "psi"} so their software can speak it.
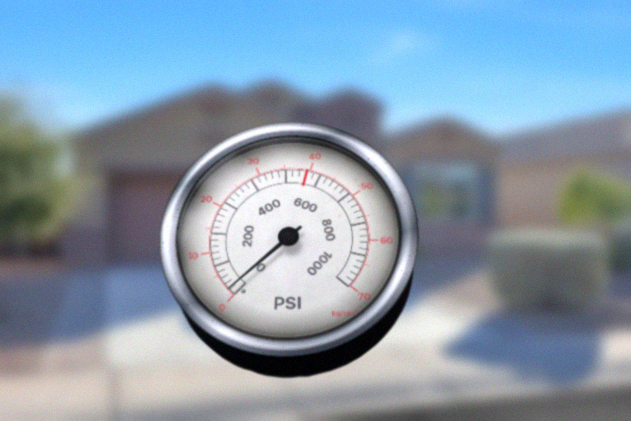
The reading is {"value": 20, "unit": "psi"}
